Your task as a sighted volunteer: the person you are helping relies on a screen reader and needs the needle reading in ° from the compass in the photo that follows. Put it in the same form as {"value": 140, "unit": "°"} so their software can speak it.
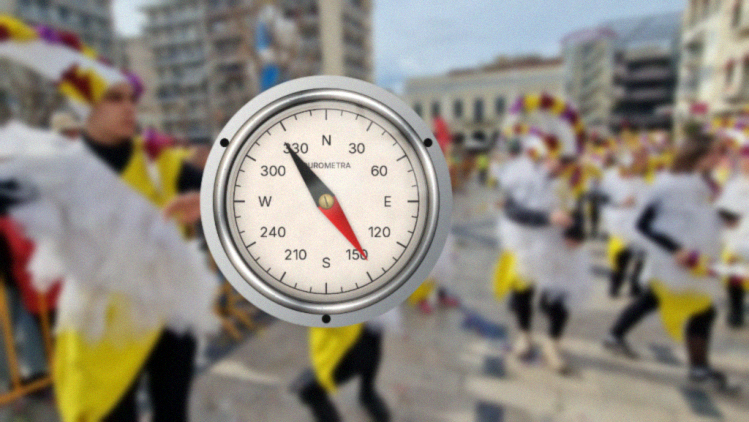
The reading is {"value": 145, "unit": "°"}
